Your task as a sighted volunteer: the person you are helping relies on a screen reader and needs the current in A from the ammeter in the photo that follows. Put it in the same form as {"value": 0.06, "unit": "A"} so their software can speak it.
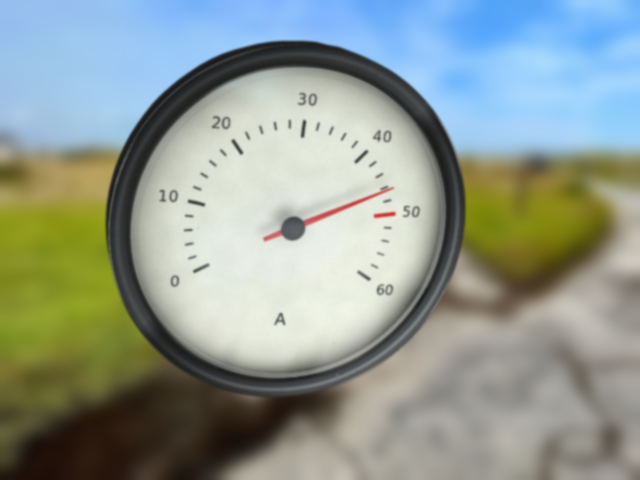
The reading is {"value": 46, "unit": "A"}
